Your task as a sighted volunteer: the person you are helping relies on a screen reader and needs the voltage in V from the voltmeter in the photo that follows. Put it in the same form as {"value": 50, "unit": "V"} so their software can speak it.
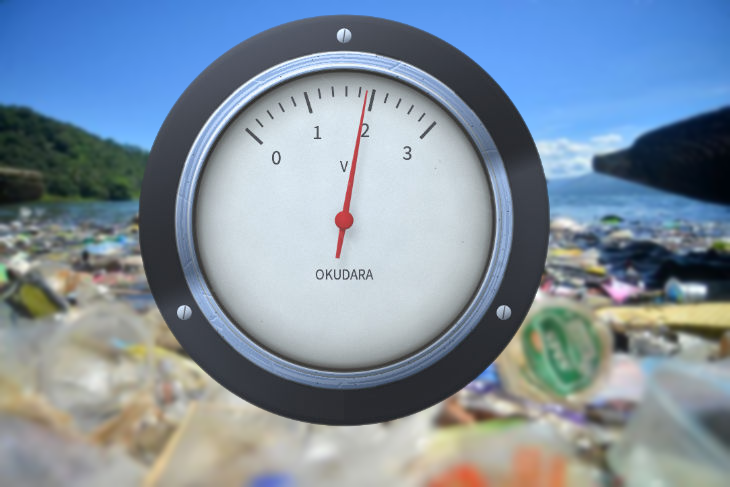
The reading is {"value": 1.9, "unit": "V"}
